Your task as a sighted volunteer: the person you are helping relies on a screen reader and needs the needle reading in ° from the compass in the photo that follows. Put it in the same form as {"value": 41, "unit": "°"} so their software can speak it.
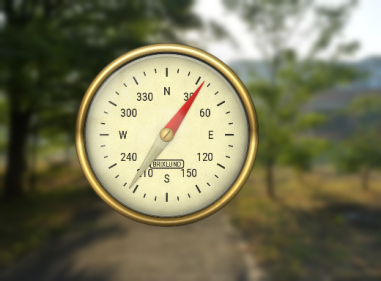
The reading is {"value": 35, "unit": "°"}
